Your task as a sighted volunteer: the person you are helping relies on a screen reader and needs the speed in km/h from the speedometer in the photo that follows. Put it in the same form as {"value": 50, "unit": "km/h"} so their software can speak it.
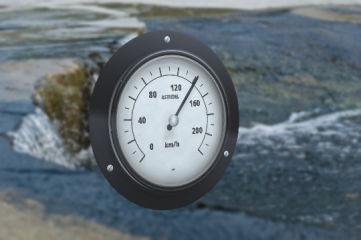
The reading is {"value": 140, "unit": "km/h"}
